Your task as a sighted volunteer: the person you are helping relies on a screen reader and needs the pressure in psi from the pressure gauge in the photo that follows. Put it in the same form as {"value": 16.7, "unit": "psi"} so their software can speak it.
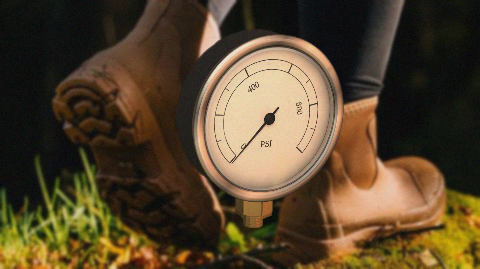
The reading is {"value": 0, "unit": "psi"}
